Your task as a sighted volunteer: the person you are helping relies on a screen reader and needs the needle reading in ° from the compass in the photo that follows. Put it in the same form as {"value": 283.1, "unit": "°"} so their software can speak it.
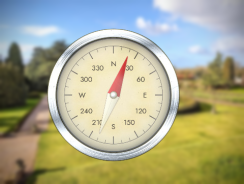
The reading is {"value": 20, "unit": "°"}
